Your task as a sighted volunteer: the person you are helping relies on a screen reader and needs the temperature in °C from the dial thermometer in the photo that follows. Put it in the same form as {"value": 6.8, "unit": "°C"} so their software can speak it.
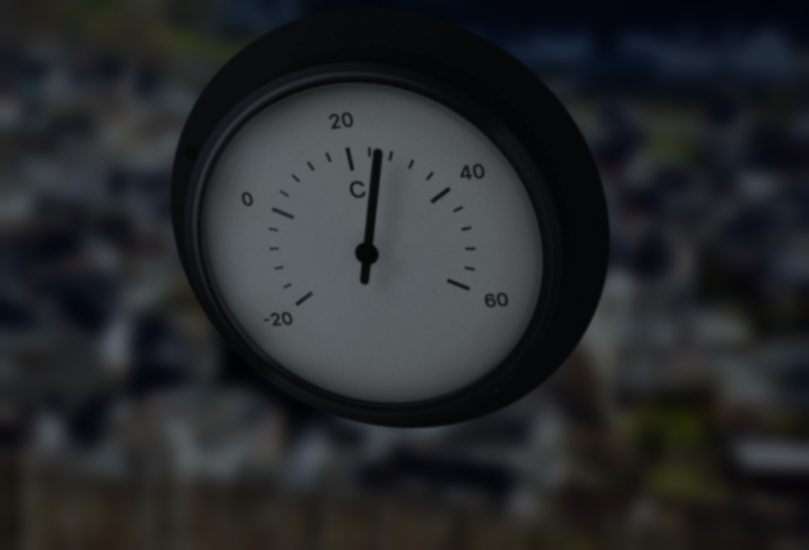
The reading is {"value": 26, "unit": "°C"}
